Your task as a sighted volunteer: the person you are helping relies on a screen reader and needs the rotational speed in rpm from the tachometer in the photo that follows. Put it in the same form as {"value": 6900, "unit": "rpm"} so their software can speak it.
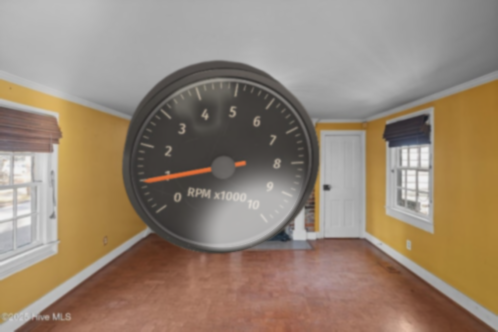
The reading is {"value": 1000, "unit": "rpm"}
